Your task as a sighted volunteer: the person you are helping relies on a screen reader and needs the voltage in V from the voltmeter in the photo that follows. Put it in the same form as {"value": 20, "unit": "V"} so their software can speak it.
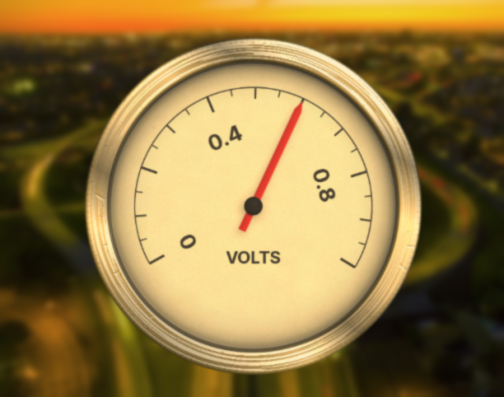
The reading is {"value": 0.6, "unit": "V"}
